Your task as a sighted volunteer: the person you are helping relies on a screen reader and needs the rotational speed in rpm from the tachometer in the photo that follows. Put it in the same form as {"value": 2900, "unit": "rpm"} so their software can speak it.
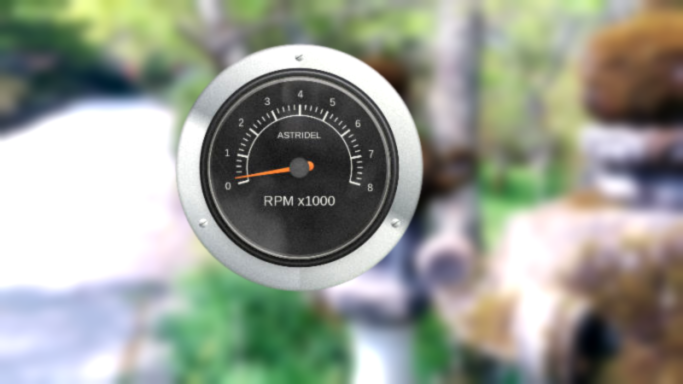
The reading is {"value": 200, "unit": "rpm"}
